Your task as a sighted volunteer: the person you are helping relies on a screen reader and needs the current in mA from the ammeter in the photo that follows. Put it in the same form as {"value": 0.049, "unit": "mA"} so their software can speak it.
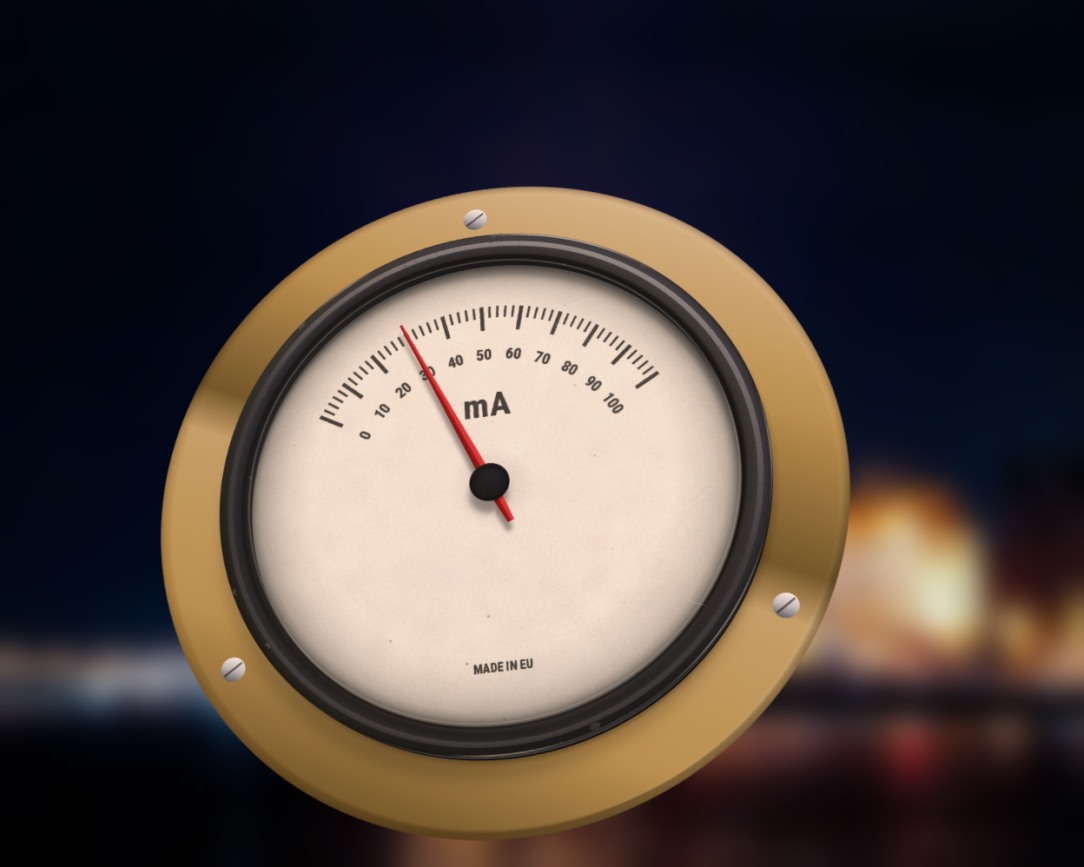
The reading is {"value": 30, "unit": "mA"}
